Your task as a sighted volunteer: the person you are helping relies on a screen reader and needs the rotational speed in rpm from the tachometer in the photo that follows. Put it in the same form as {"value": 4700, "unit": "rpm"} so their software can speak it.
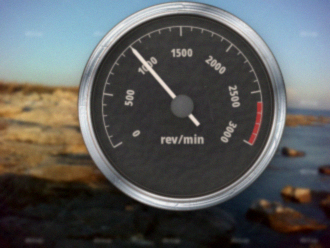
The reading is {"value": 1000, "unit": "rpm"}
